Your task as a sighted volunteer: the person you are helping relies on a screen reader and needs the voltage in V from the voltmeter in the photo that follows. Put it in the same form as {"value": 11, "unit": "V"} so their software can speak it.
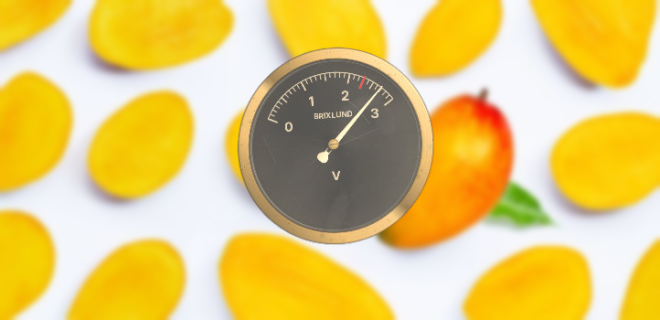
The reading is {"value": 2.7, "unit": "V"}
